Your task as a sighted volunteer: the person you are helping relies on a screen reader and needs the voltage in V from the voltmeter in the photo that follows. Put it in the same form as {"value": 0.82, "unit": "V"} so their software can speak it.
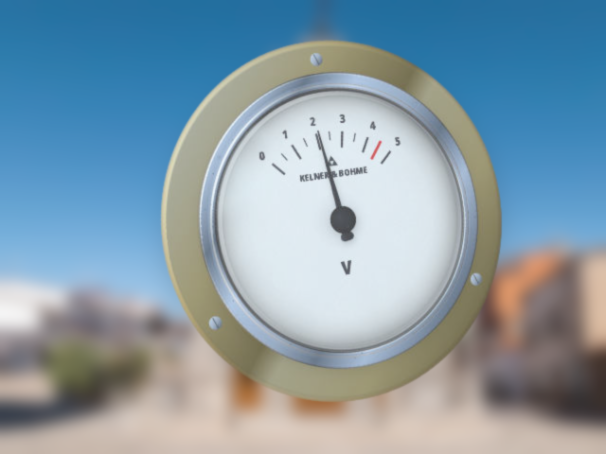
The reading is {"value": 2, "unit": "V"}
